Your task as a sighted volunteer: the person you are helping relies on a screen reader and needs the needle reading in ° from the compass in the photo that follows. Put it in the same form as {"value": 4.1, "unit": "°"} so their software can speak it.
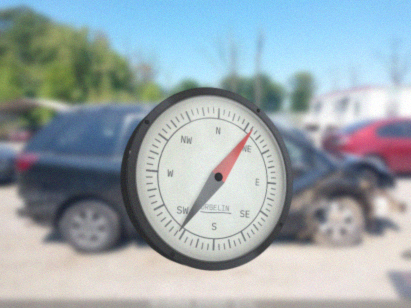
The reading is {"value": 35, "unit": "°"}
